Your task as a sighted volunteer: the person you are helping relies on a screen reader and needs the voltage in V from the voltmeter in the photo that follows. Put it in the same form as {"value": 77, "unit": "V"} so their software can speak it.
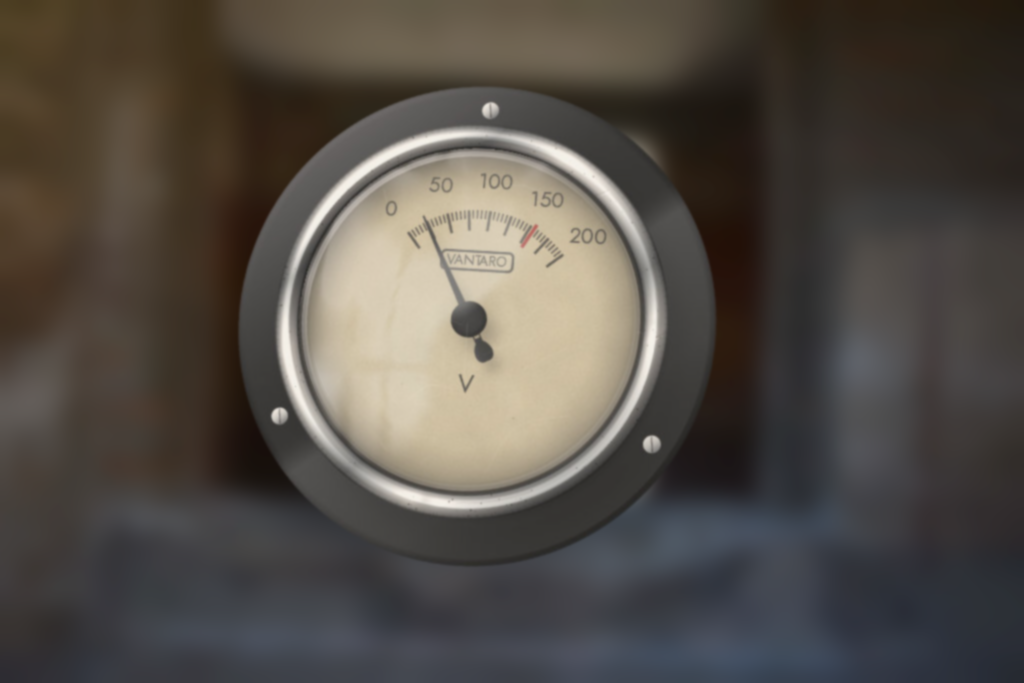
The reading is {"value": 25, "unit": "V"}
